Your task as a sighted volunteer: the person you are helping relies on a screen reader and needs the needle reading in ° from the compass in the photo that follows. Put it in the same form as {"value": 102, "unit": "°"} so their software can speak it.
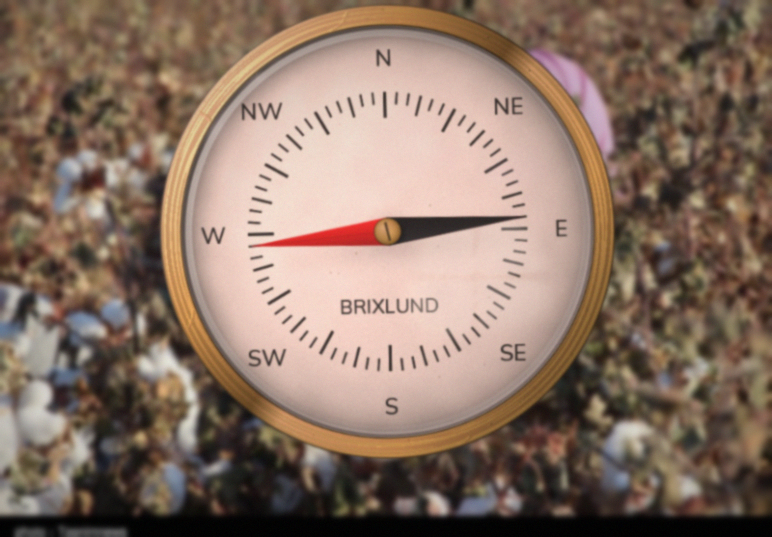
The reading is {"value": 265, "unit": "°"}
